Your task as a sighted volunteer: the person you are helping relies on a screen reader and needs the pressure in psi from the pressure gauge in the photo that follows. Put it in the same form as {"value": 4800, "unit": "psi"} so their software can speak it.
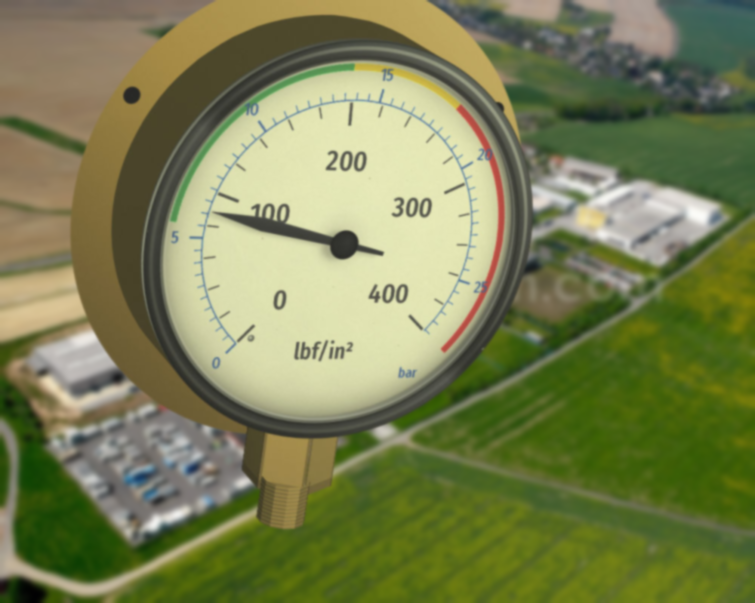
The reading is {"value": 90, "unit": "psi"}
